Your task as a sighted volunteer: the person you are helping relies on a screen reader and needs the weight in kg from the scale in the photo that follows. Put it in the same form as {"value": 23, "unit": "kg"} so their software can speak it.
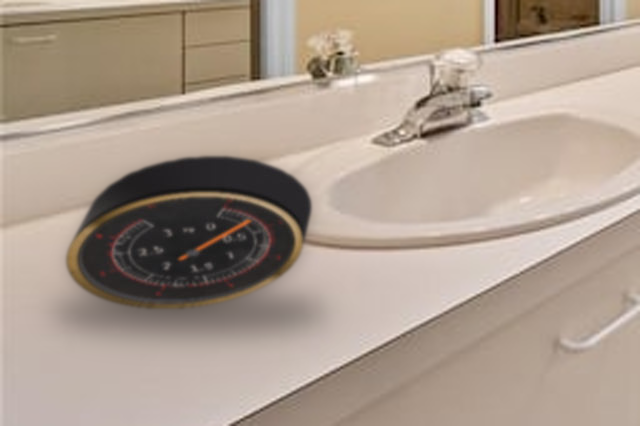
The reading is {"value": 0.25, "unit": "kg"}
